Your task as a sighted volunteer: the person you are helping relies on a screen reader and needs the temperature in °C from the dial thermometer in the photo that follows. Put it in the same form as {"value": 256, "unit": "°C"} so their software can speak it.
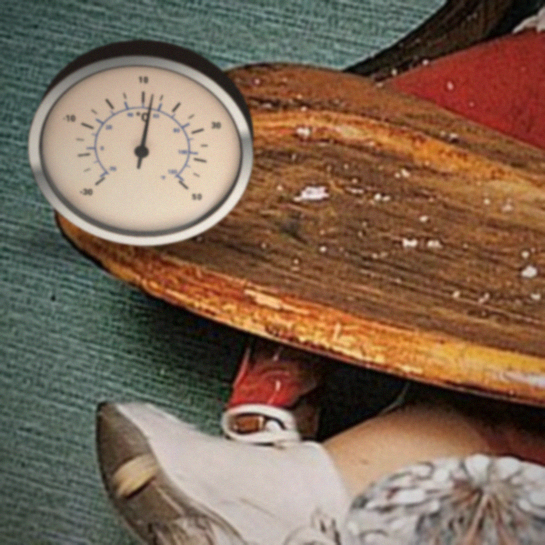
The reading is {"value": 12.5, "unit": "°C"}
